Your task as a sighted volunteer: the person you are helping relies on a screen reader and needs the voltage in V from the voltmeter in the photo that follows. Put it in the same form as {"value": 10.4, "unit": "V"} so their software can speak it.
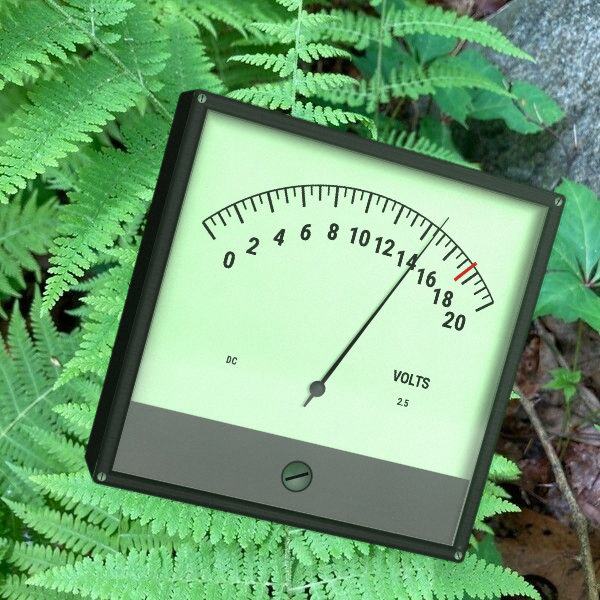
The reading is {"value": 14.5, "unit": "V"}
